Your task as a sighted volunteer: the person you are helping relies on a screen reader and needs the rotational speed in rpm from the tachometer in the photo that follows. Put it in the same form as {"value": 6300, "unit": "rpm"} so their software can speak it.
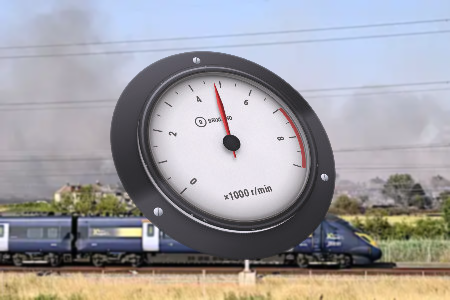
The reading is {"value": 4750, "unit": "rpm"}
